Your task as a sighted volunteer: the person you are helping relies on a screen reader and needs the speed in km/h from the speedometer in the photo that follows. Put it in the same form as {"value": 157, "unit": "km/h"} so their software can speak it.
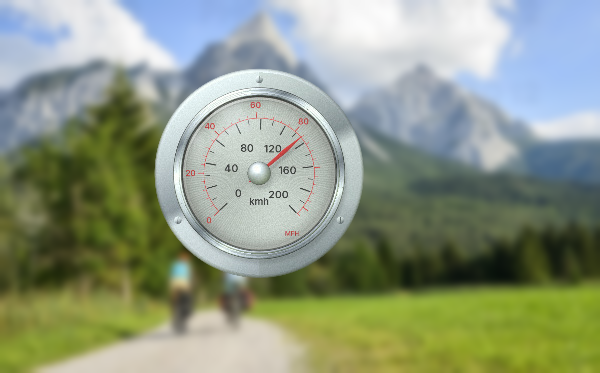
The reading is {"value": 135, "unit": "km/h"}
